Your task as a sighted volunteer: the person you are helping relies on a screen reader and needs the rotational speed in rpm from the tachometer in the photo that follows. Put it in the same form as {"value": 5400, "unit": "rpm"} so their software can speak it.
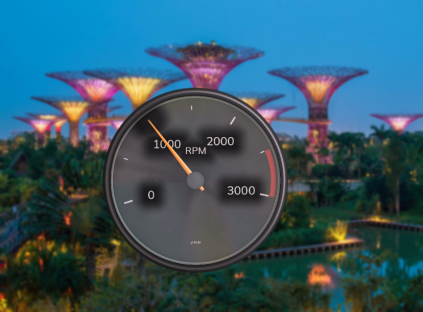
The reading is {"value": 1000, "unit": "rpm"}
